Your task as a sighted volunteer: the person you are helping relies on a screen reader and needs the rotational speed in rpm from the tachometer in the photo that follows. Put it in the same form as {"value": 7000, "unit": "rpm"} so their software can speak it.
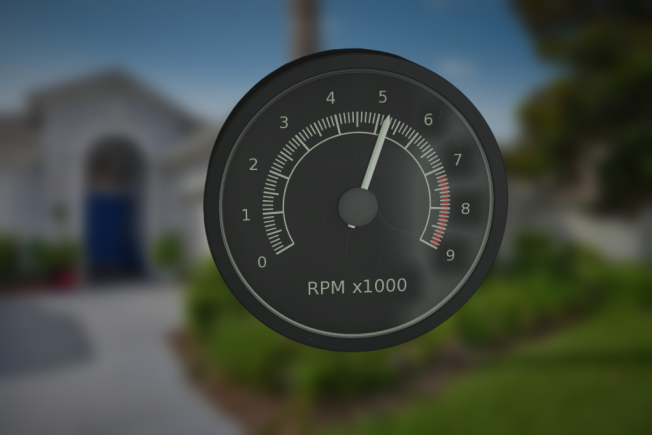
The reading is {"value": 5200, "unit": "rpm"}
